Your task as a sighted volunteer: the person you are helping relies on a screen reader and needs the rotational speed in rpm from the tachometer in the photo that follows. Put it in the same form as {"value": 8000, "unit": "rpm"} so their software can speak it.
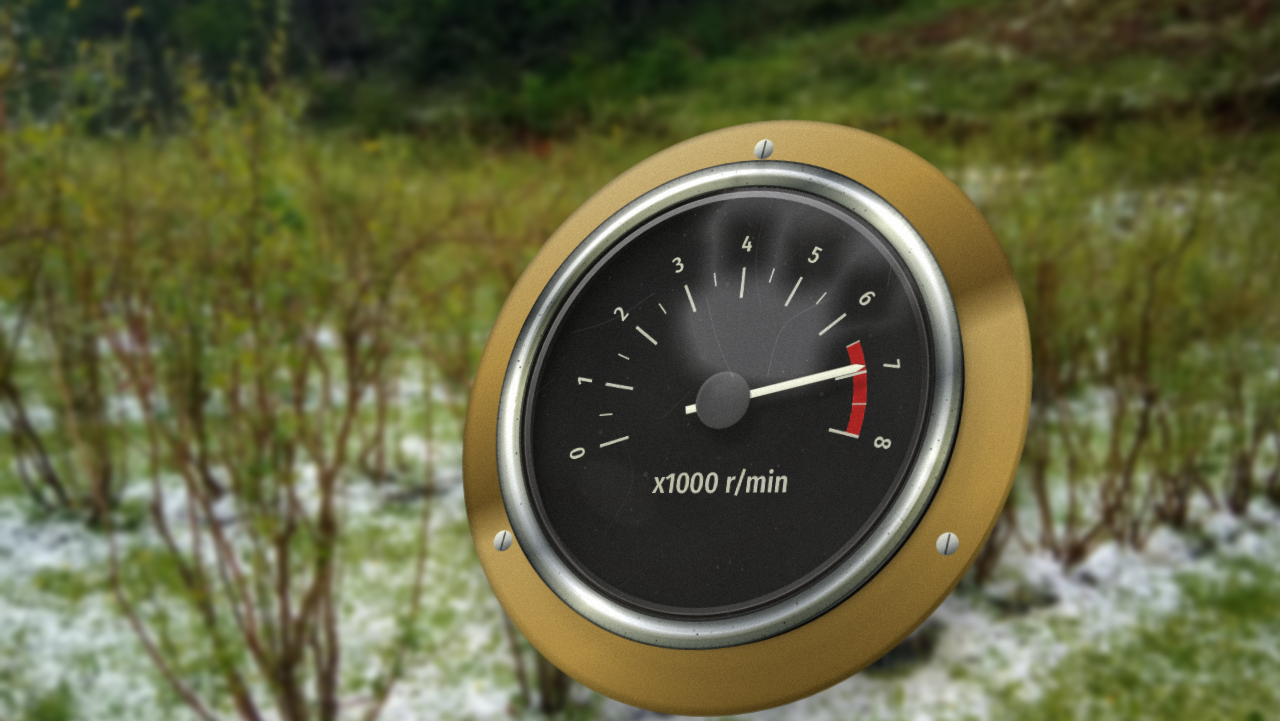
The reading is {"value": 7000, "unit": "rpm"}
